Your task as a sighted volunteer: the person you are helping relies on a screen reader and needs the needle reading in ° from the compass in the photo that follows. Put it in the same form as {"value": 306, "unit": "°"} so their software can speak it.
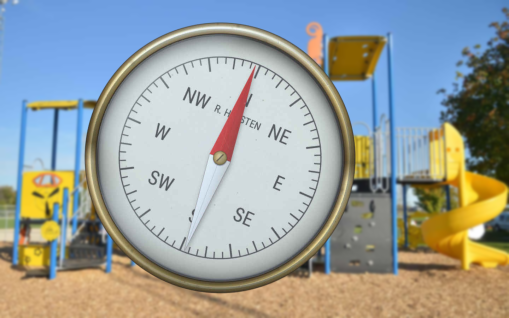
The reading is {"value": 357.5, "unit": "°"}
